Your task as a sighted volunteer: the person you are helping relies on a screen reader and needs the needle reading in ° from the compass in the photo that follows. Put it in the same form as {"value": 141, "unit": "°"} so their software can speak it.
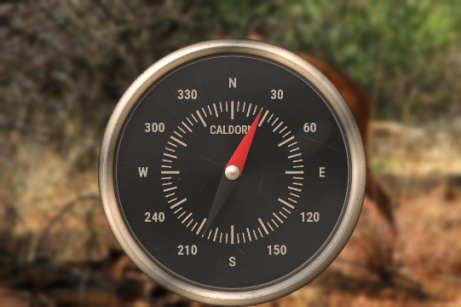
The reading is {"value": 25, "unit": "°"}
